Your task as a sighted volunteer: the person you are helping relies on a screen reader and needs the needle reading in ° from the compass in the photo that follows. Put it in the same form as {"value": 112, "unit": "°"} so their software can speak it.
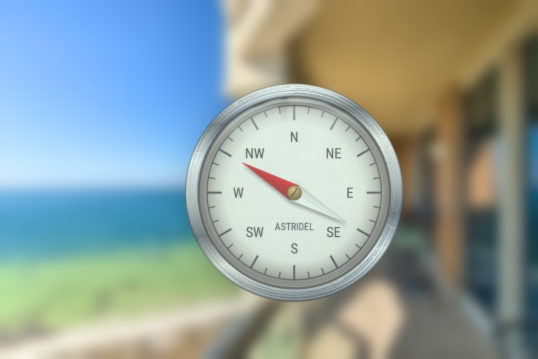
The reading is {"value": 300, "unit": "°"}
